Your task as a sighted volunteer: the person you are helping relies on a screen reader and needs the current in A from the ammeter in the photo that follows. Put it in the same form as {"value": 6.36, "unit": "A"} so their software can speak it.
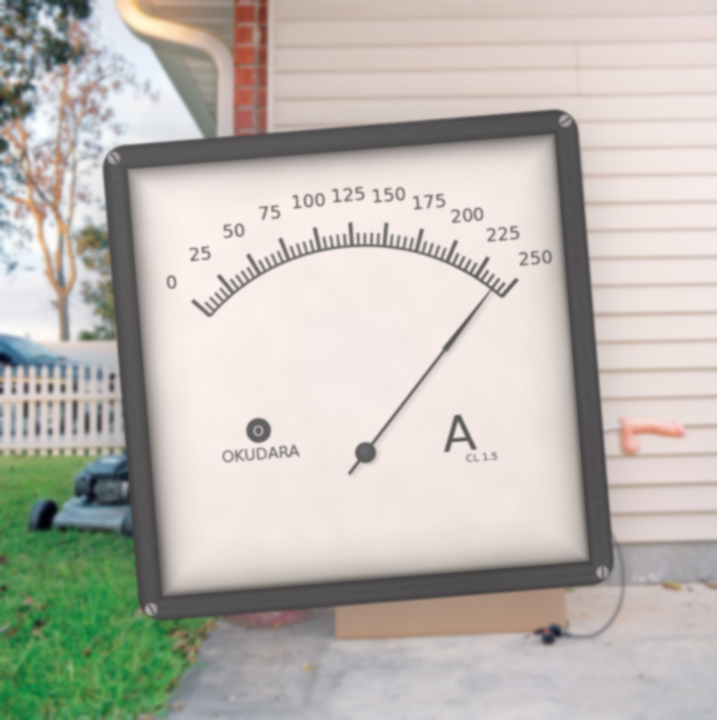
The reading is {"value": 240, "unit": "A"}
